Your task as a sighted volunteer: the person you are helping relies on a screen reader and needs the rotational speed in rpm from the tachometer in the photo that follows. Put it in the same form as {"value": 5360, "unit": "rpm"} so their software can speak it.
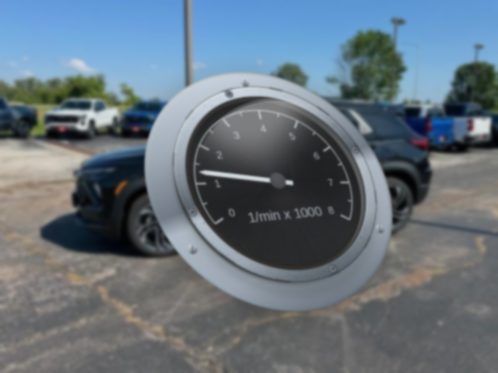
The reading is {"value": 1250, "unit": "rpm"}
